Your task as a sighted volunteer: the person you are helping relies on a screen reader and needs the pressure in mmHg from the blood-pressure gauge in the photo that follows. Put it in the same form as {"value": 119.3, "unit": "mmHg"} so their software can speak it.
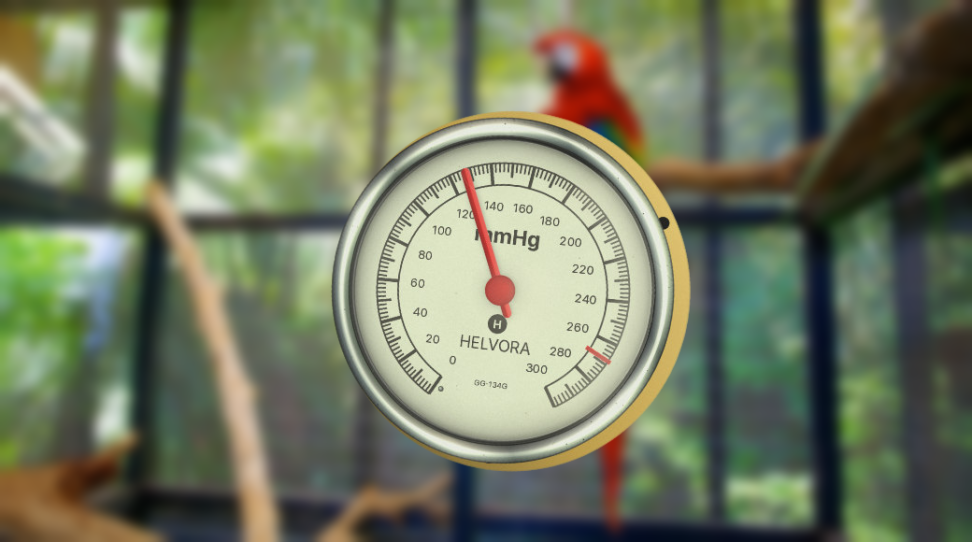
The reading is {"value": 128, "unit": "mmHg"}
